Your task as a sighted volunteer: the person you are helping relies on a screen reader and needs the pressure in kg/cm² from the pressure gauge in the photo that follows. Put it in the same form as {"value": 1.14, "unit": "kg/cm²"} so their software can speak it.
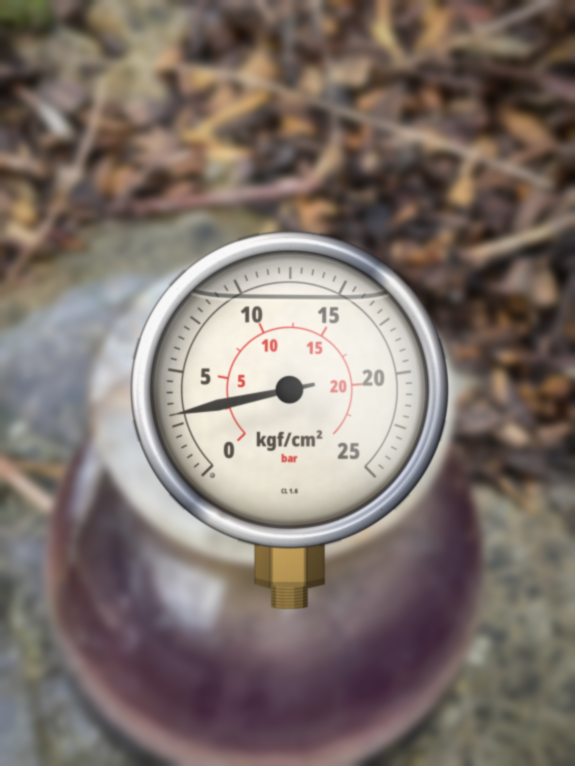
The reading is {"value": 3, "unit": "kg/cm²"}
